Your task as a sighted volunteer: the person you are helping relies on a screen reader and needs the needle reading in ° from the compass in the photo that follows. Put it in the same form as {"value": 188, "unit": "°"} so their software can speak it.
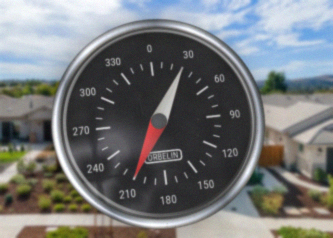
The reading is {"value": 210, "unit": "°"}
